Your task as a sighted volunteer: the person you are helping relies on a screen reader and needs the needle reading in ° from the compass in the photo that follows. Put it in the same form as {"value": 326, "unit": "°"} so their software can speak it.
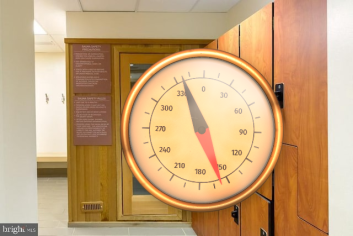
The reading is {"value": 157.5, "unit": "°"}
